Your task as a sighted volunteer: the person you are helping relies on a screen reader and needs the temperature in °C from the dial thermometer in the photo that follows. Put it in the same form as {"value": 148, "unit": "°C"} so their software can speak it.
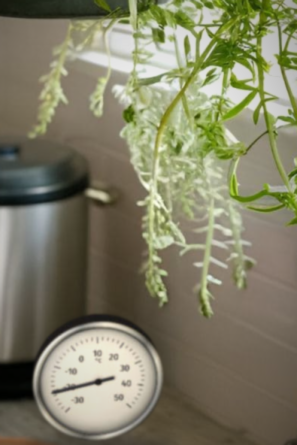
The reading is {"value": -20, "unit": "°C"}
